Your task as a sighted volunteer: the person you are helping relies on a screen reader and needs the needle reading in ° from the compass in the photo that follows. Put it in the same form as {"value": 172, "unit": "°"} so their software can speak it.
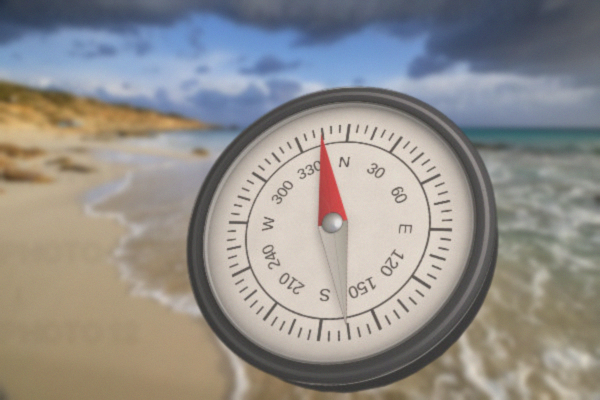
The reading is {"value": 345, "unit": "°"}
